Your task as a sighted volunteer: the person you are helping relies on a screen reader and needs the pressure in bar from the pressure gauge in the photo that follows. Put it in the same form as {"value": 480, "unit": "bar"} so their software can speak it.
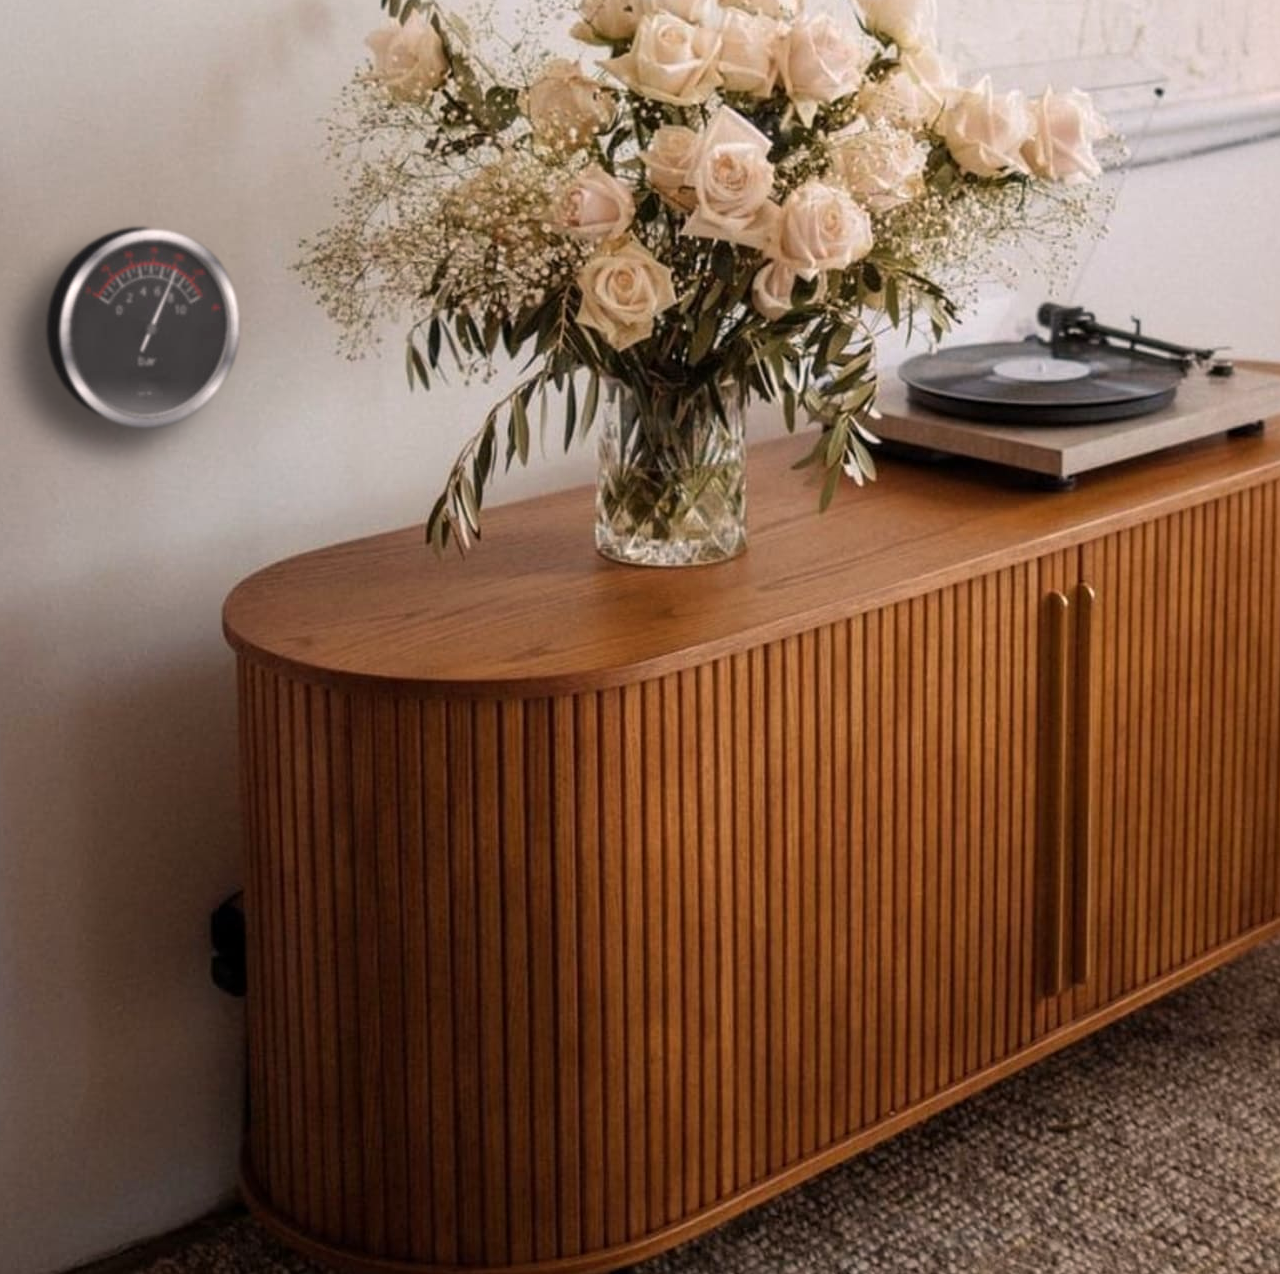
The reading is {"value": 7, "unit": "bar"}
